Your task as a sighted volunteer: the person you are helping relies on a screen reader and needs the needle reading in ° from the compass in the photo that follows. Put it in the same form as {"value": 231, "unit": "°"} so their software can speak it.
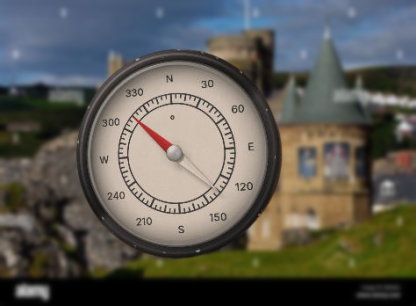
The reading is {"value": 315, "unit": "°"}
